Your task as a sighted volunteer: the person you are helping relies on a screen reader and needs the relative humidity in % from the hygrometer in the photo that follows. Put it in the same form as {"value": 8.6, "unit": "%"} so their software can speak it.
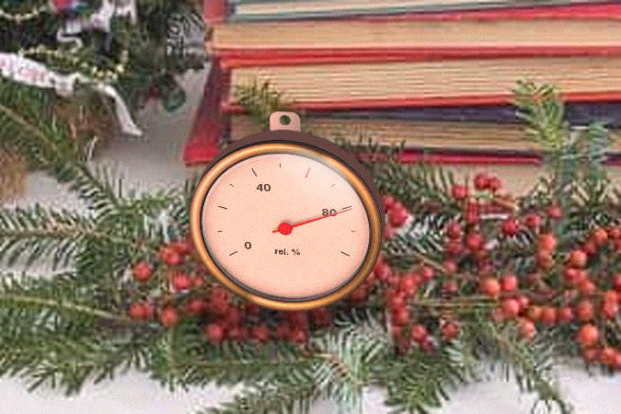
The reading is {"value": 80, "unit": "%"}
